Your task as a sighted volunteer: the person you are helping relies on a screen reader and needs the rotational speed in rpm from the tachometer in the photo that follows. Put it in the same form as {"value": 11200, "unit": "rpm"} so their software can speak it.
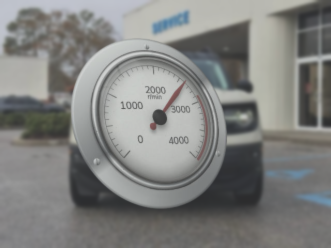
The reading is {"value": 2600, "unit": "rpm"}
